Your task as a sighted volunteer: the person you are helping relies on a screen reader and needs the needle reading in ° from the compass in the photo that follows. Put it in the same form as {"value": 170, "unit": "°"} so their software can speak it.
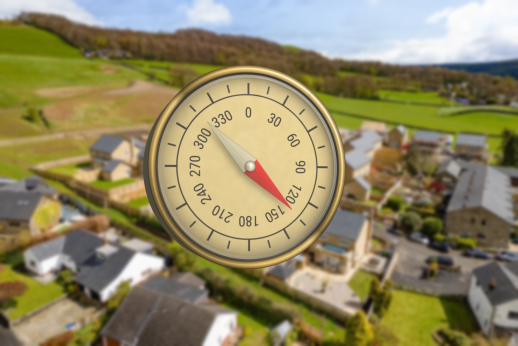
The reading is {"value": 135, "unit": "°"}
